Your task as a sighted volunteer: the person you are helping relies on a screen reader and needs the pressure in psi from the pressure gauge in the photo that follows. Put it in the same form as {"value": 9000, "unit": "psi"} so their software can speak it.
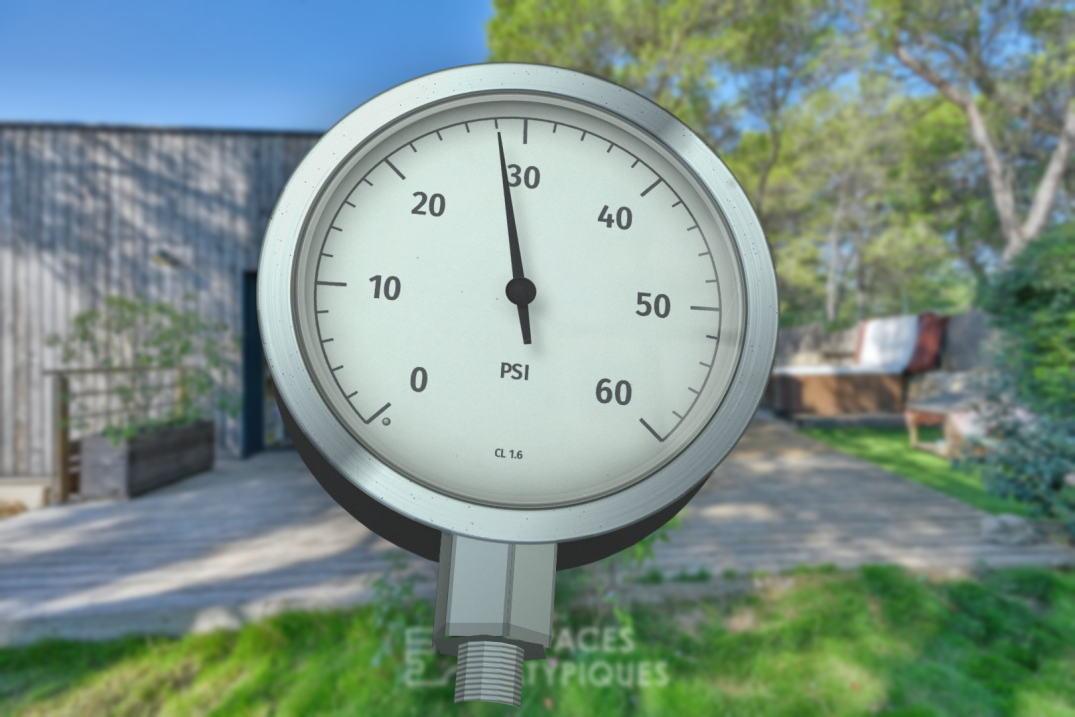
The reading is {"value": 28, "unit": "psi"}
